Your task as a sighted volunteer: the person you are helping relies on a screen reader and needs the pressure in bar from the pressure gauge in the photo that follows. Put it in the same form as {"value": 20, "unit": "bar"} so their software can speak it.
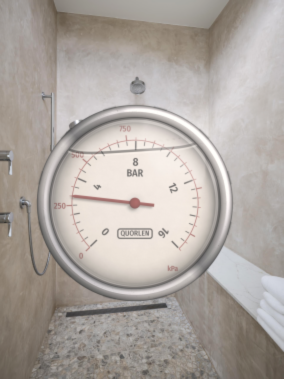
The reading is {"value": 3, "unit": "bar"}
